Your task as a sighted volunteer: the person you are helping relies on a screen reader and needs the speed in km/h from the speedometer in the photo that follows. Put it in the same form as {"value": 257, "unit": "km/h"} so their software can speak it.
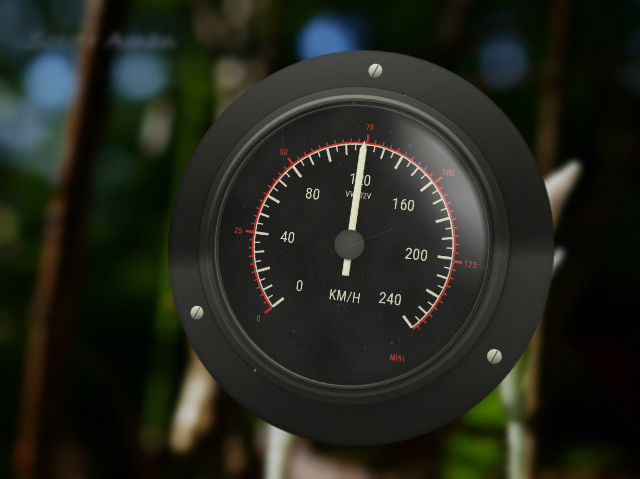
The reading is {"value": 120, "unit": "km/h"}
